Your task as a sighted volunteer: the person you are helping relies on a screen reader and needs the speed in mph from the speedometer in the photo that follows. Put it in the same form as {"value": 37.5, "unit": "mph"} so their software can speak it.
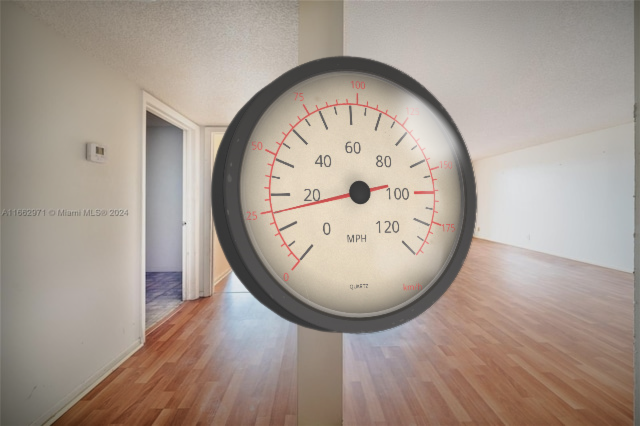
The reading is {"value": 15, "unit": "mph"}
